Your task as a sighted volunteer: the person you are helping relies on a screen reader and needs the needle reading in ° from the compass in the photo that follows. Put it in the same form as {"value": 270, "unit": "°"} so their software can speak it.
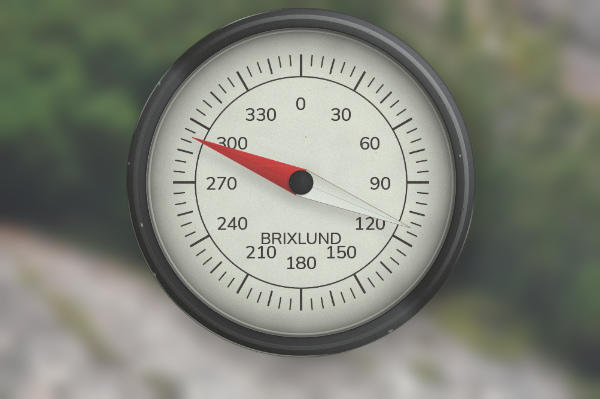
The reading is {"value": 292.5, "unit": "°"}
